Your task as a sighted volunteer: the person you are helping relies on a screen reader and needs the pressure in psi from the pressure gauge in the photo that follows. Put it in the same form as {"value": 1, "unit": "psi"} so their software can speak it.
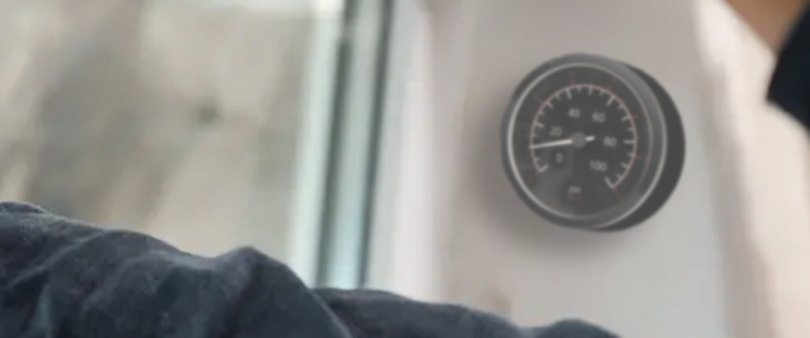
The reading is {"value": 10, "unit": "psi"}
